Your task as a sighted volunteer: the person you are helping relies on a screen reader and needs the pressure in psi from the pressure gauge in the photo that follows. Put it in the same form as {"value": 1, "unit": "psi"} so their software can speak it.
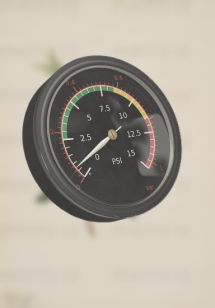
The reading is {"value": 0.75, "unit": "psi"}
